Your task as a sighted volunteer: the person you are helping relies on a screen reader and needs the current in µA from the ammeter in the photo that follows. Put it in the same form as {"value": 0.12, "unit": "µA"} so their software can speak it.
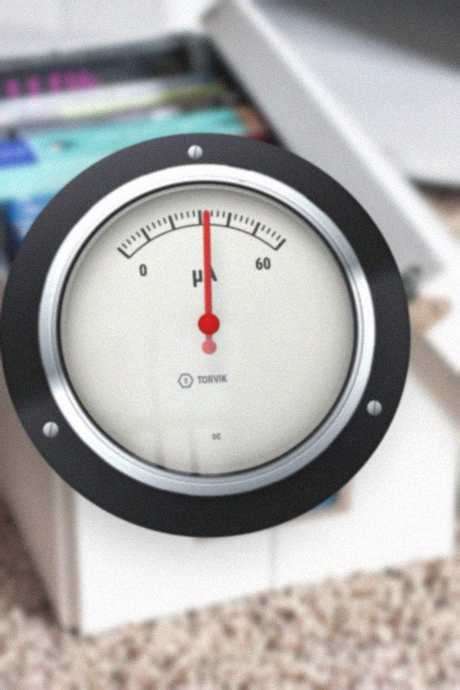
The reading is {"value": 32, "unit": "µA"}
